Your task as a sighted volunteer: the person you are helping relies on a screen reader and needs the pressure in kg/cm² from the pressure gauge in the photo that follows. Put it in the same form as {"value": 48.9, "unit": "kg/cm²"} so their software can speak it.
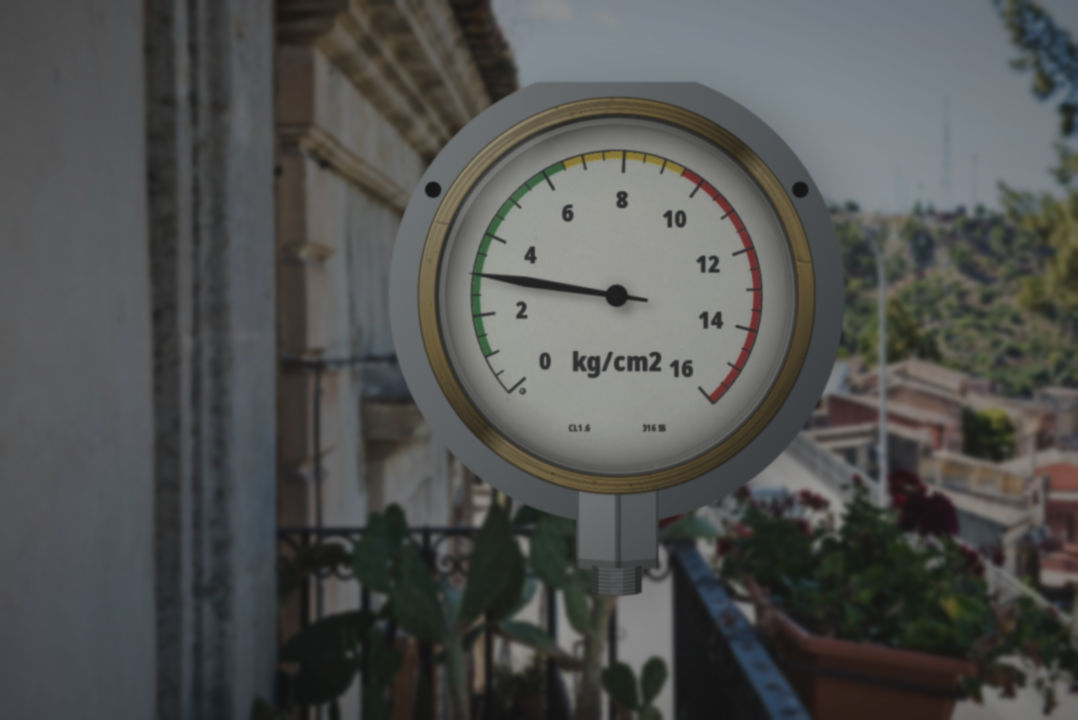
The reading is {"value": 3, "unit": "kg/cm²"}
